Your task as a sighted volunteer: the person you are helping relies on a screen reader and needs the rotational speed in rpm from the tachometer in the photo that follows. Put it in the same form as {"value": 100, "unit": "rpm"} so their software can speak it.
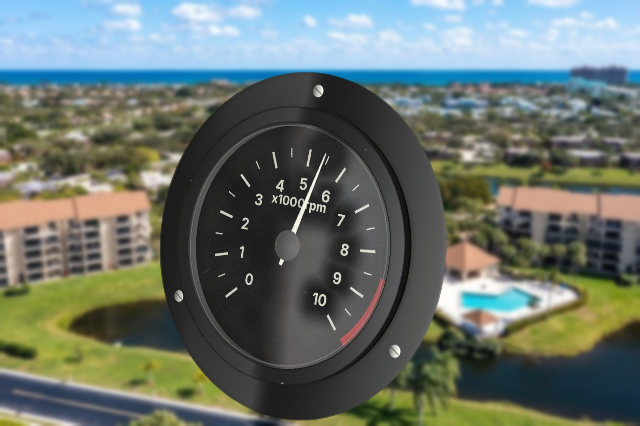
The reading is {"value": 5500, "unit": "rpm"}
